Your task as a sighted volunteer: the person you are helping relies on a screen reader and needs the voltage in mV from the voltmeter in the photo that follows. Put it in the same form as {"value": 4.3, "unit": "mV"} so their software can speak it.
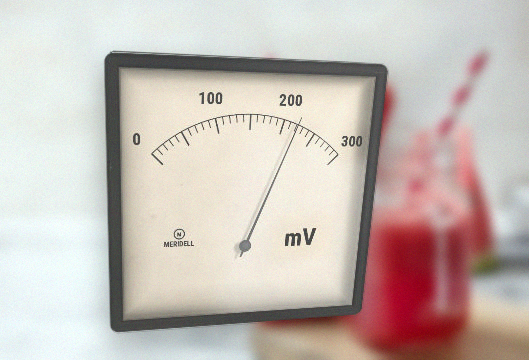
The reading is {"value": 220, "unit": "mV"}
